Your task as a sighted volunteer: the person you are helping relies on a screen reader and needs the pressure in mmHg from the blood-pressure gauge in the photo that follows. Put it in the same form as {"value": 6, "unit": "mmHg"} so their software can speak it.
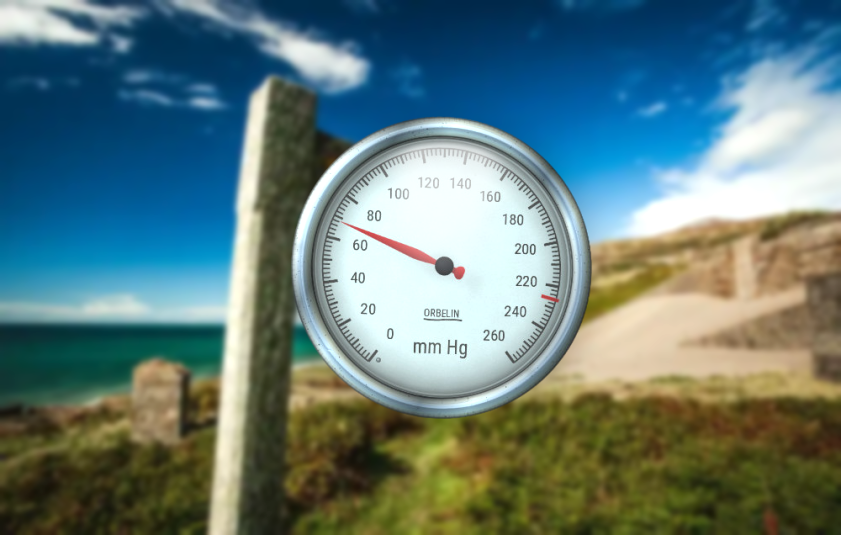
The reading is {"value": 68, "unit": "mmHg"}
